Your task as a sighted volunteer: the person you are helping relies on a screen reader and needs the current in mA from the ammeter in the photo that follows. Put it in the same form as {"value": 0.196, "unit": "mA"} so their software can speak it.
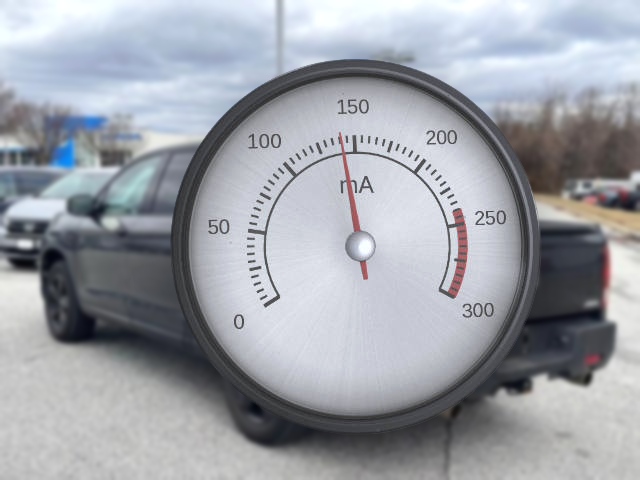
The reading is {"value": 140, "unit": "mA"}
